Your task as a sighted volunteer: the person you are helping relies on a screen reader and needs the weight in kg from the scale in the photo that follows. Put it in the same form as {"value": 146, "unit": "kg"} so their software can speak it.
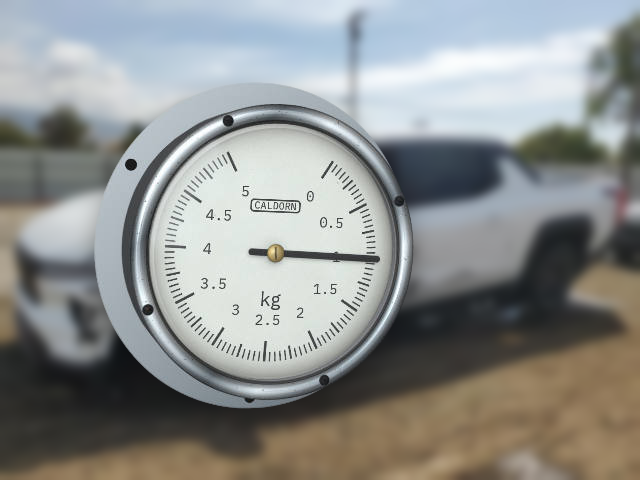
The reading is {"value": 1, "unit": "kg"}
